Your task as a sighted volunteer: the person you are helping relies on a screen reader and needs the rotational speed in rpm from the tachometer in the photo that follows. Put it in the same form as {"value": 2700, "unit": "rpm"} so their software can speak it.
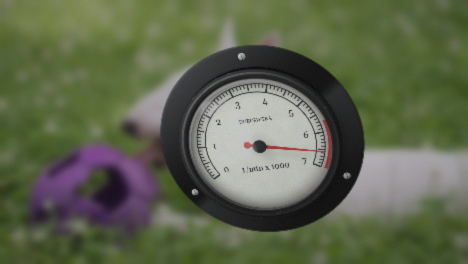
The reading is {"value": 6500, "unit": "rpm"}
